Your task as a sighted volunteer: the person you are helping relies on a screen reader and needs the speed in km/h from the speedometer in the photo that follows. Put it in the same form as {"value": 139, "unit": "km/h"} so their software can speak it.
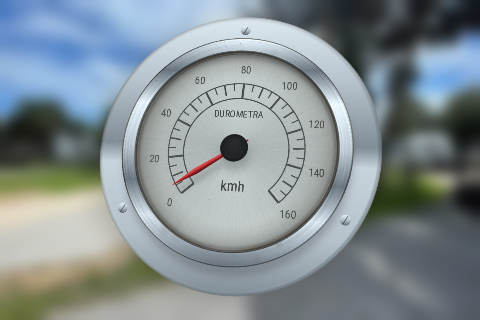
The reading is {"value": 5, "unit": "km/h"}
